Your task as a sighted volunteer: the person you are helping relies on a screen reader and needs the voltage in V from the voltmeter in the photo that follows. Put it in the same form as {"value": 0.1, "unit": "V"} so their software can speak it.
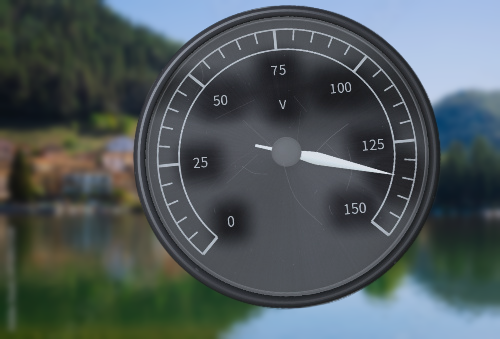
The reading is {"value": 135, "unit": "V"}
